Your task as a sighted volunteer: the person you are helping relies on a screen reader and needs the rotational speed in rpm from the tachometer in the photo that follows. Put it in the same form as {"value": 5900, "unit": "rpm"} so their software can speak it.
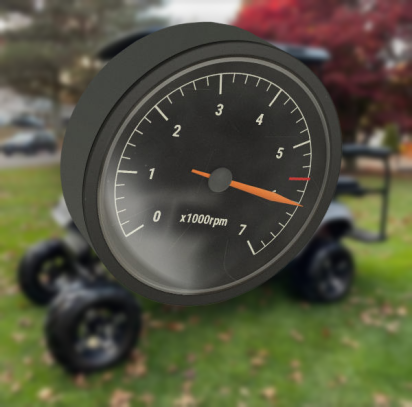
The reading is {"value": 6000, "unit": "rpm"}
